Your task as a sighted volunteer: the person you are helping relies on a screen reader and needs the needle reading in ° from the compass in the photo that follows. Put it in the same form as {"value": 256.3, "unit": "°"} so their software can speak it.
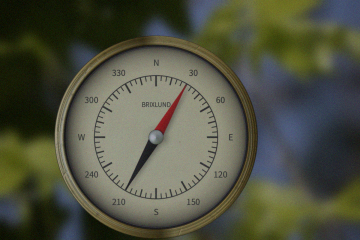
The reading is {"value": 30, "unit": "°"}
